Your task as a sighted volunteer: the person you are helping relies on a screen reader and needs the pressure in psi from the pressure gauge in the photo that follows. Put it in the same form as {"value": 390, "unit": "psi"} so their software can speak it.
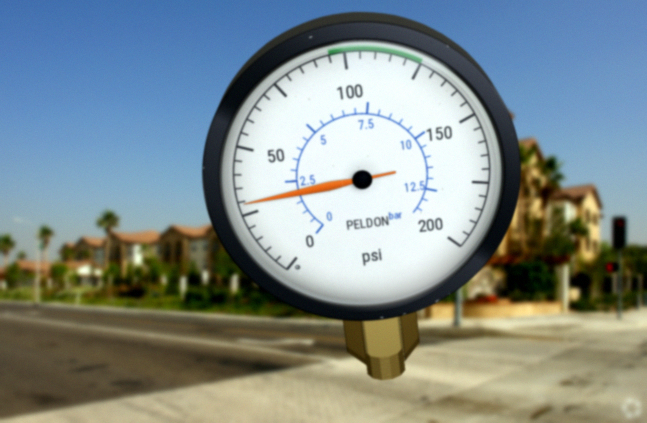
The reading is {"value": 30, "unit": "psi"}
